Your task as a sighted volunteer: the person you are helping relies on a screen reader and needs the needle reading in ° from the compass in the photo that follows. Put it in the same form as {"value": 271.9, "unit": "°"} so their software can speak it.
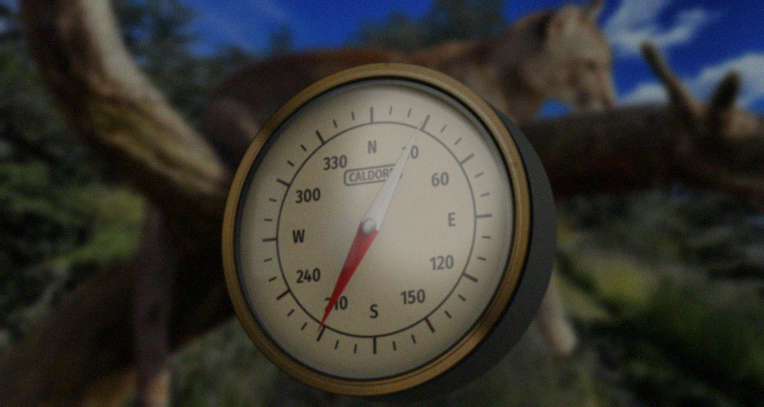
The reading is {"value": 210, "unit": "°"}
